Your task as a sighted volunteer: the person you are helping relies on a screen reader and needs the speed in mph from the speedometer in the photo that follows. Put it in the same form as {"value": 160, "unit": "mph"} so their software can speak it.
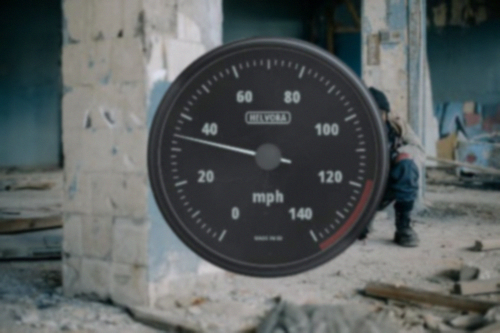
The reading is {"value": 34, "unit": "mph"}
